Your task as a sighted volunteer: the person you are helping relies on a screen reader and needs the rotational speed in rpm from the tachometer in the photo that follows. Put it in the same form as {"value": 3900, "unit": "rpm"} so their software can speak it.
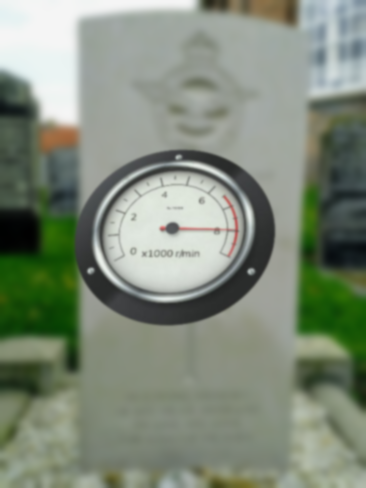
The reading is {"value": 8000, "unit": "rpm"}
